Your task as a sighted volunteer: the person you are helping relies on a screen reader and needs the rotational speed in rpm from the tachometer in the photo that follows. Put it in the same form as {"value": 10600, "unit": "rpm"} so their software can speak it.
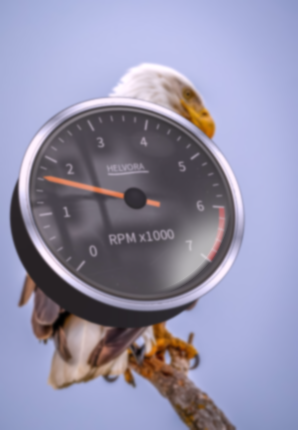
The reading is {"value": 1600, "unit": "rpm"}
